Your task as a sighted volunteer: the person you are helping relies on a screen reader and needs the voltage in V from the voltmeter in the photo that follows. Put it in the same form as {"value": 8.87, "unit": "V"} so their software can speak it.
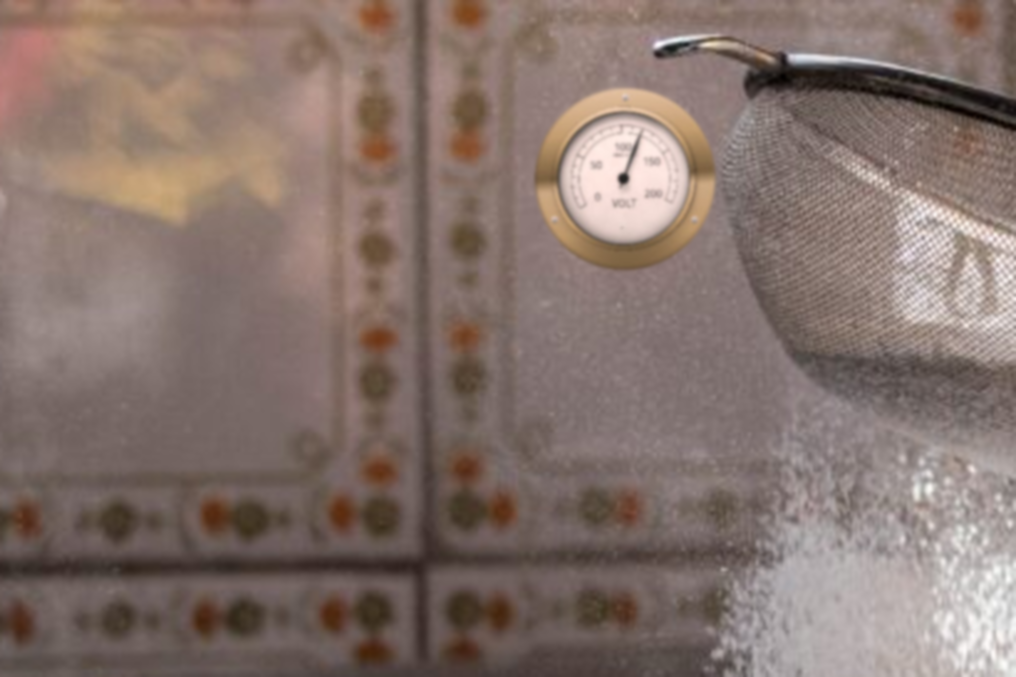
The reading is {"value": 120, "unit": "V"}
